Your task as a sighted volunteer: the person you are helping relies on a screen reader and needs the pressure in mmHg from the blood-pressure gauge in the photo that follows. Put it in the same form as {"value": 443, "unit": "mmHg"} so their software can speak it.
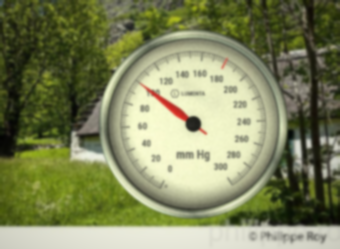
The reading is {"value": 100, "unit": "mmHg"}
